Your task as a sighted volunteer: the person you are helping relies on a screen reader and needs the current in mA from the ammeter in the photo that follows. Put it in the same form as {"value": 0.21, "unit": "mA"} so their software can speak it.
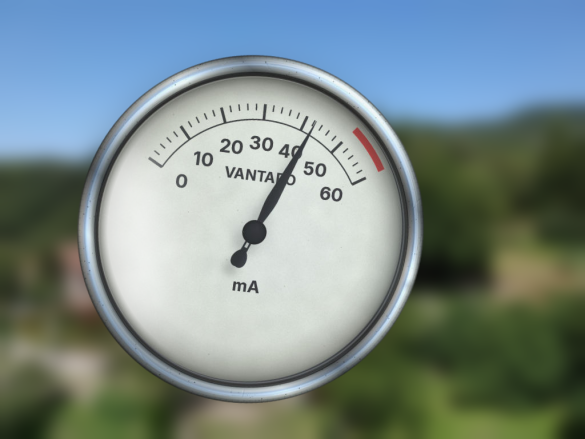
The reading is {"value": 42, "unit": "mA"}
